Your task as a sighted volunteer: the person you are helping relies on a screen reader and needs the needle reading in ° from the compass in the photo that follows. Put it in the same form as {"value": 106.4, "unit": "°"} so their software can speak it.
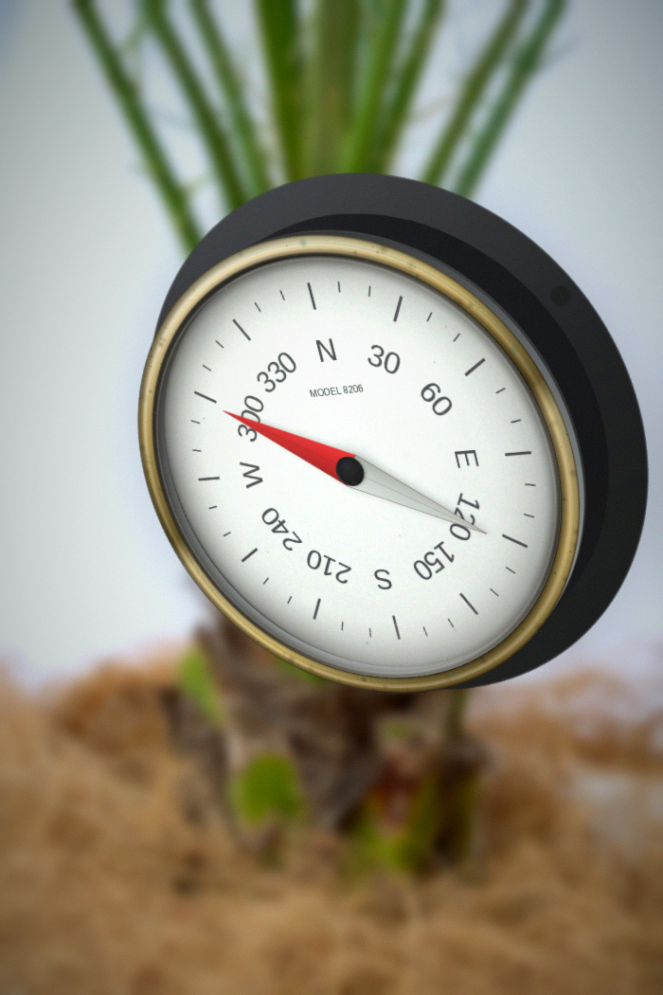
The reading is {"value": 300, "unit": "°"}
